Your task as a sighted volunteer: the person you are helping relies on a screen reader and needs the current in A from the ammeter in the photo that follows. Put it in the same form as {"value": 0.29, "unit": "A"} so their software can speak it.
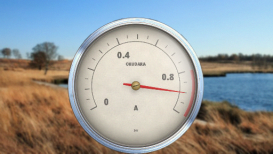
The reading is {"value": 0.9, "unit": "A"}
